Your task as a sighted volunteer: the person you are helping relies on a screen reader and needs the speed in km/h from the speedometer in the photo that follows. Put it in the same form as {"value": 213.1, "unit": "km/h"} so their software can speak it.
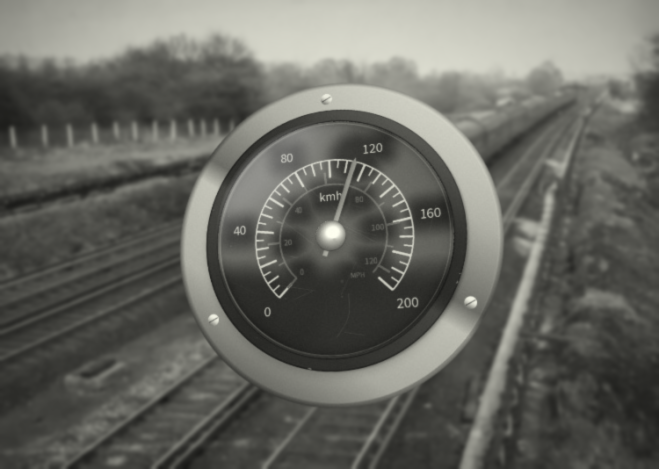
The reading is {"value": 115, "unit": "km/h"}
